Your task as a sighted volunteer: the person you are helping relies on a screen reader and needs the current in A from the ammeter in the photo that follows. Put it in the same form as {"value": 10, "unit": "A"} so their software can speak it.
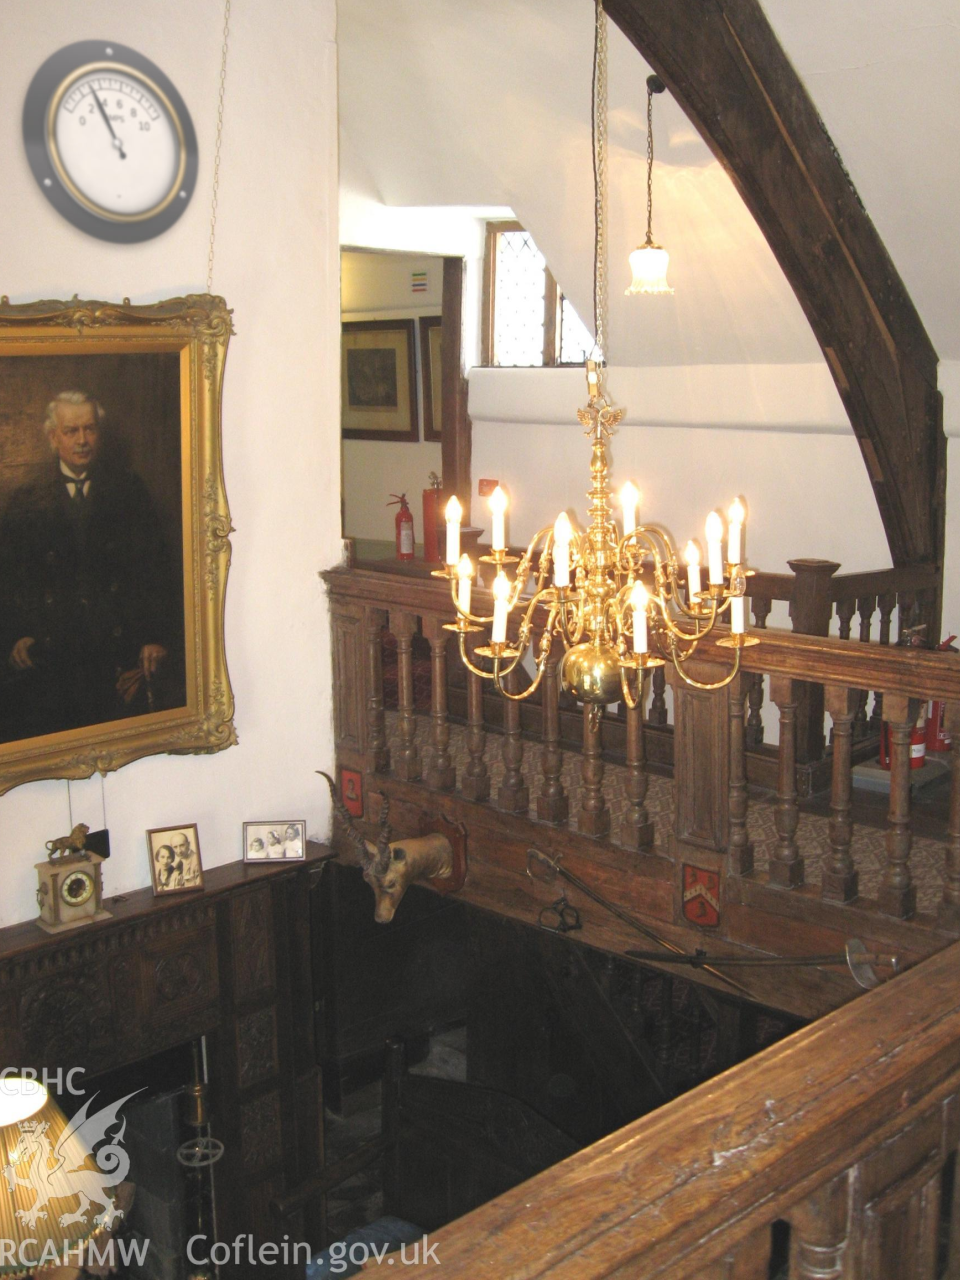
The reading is {"value": 3, "unit": "A"}
